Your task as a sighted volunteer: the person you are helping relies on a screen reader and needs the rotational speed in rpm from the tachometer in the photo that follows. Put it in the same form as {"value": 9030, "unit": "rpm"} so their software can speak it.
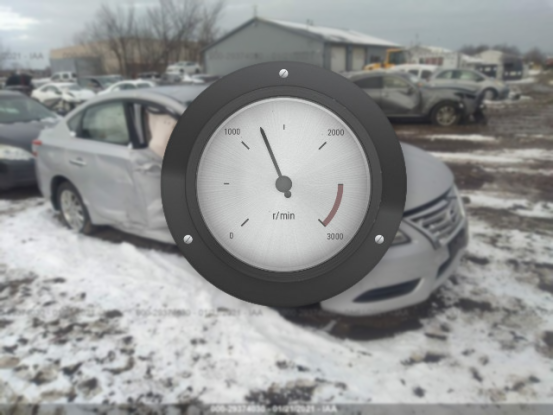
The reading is {"value": 1250, "unit": "rpm"}
